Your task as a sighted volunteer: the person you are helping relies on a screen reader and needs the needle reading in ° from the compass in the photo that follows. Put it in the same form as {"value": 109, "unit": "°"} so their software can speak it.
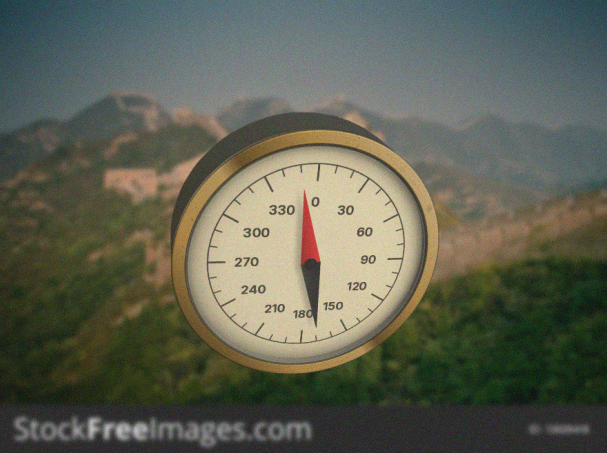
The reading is {"value": 350, "unit": "°"}
